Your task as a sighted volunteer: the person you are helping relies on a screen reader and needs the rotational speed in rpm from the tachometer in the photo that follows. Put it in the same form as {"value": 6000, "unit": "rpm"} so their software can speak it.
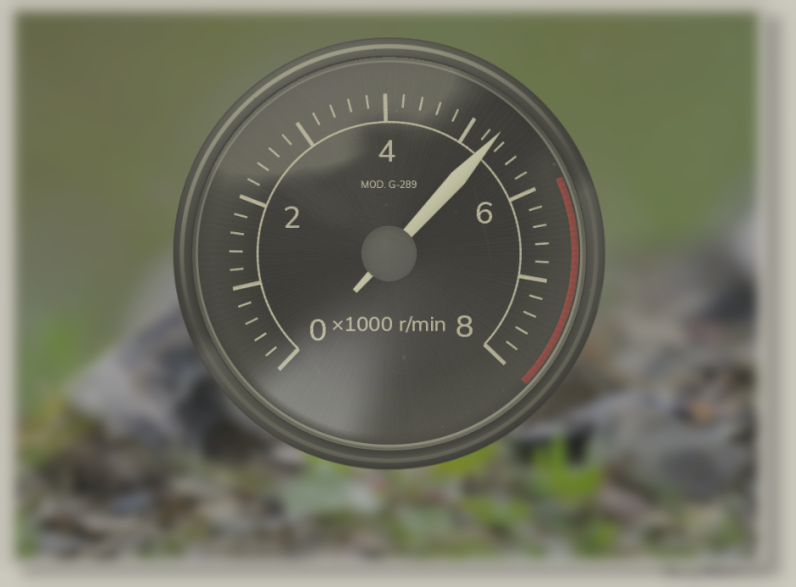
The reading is {"value": 5300, "unit": "rpm"}
